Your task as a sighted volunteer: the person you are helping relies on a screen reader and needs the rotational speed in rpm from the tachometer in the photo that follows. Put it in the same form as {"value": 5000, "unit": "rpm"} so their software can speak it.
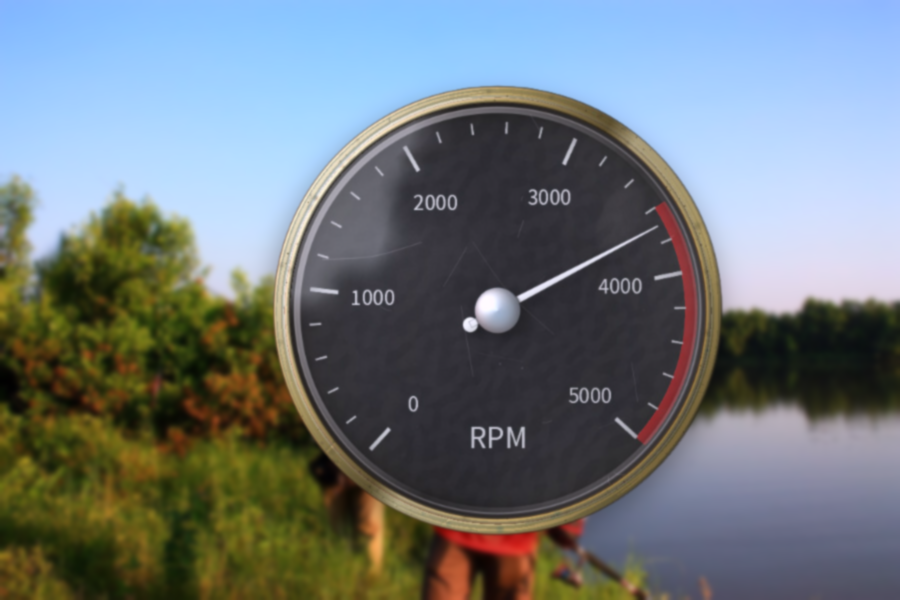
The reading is {"value": 3700, "unit": "rpm"}
